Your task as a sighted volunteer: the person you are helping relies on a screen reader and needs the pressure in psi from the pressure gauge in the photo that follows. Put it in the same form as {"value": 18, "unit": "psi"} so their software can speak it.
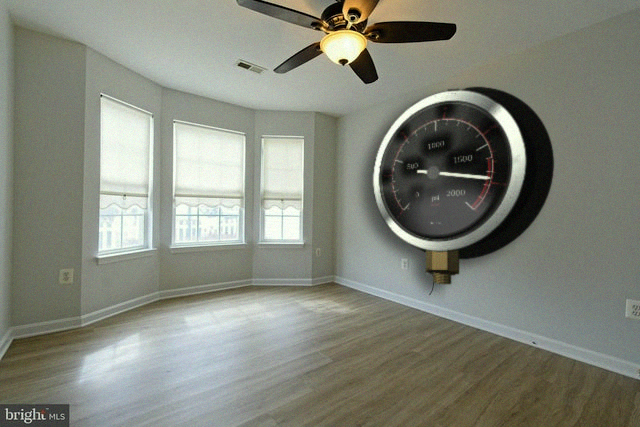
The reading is {"value": 1750, "unit": "psi"}
